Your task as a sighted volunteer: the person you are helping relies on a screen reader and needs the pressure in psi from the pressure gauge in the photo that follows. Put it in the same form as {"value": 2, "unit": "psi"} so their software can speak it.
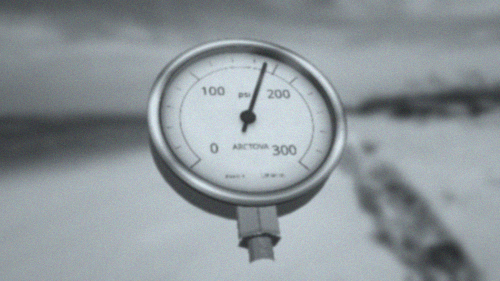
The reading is {"value": 170, "unit": "psi"}
